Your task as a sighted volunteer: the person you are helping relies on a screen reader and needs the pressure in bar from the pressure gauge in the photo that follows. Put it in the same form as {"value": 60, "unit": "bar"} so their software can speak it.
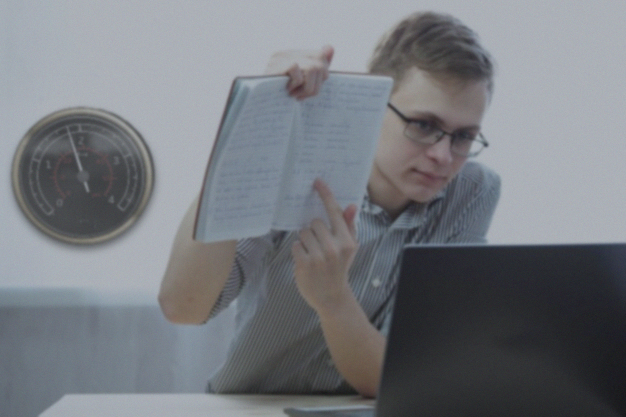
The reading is {"value": 1.8, "unit": "bar"}
